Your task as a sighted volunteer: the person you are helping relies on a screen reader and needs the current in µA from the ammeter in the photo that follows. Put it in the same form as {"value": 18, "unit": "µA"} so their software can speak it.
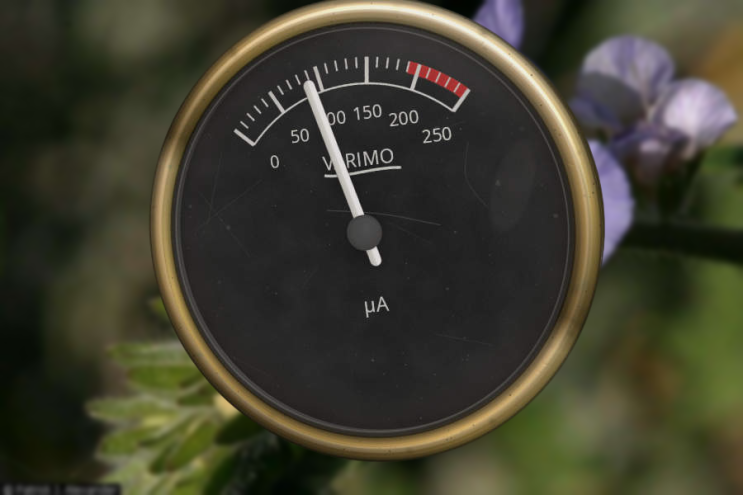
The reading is {"value": 90, "unit": "µA"}
